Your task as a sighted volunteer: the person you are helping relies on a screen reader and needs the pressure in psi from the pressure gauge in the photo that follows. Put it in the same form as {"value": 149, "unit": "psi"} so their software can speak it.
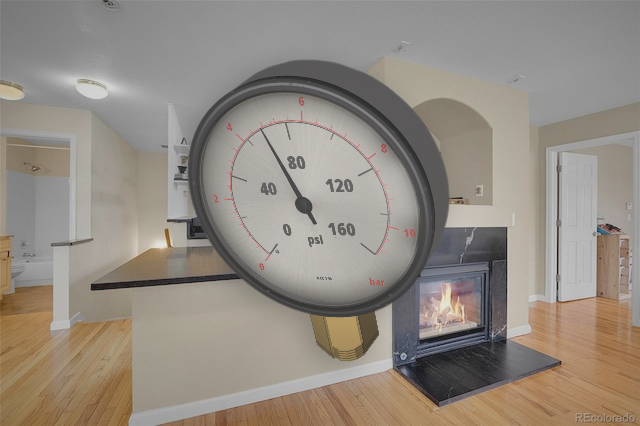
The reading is {"value": 70, "unit": "psi"}
